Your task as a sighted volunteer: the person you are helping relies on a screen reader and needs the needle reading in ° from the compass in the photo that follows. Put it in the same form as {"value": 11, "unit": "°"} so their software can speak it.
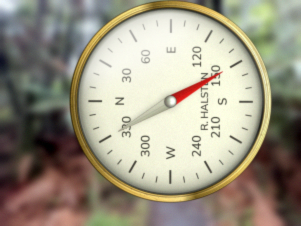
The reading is {"value": 150, "unit": "°"}
